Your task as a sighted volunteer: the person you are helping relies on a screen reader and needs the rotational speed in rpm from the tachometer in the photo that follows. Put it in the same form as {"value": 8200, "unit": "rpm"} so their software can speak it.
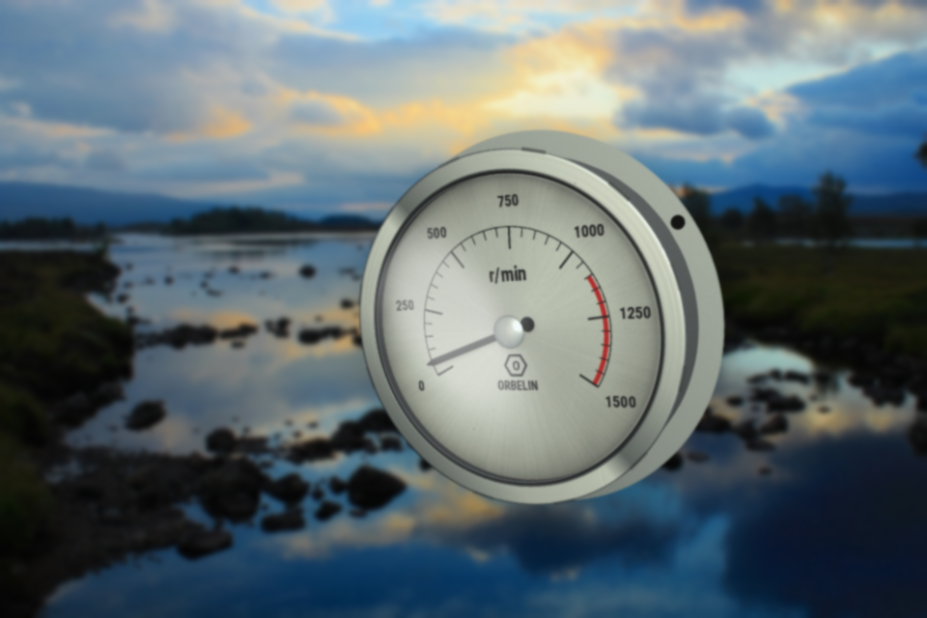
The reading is {"value": 50, "unit": "rpm"}
